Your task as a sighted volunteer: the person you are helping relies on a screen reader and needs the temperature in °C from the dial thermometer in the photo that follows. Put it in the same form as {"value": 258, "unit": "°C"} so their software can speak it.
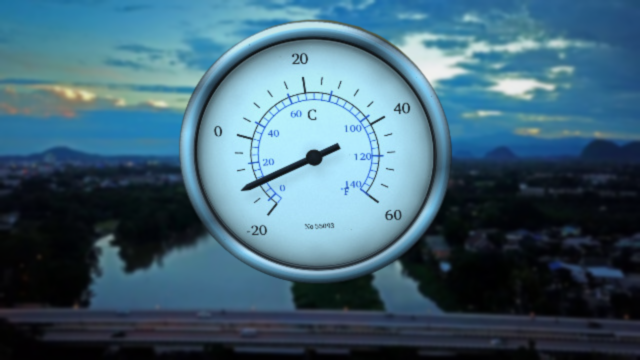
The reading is {"value": -12, "unit": "°C"}
